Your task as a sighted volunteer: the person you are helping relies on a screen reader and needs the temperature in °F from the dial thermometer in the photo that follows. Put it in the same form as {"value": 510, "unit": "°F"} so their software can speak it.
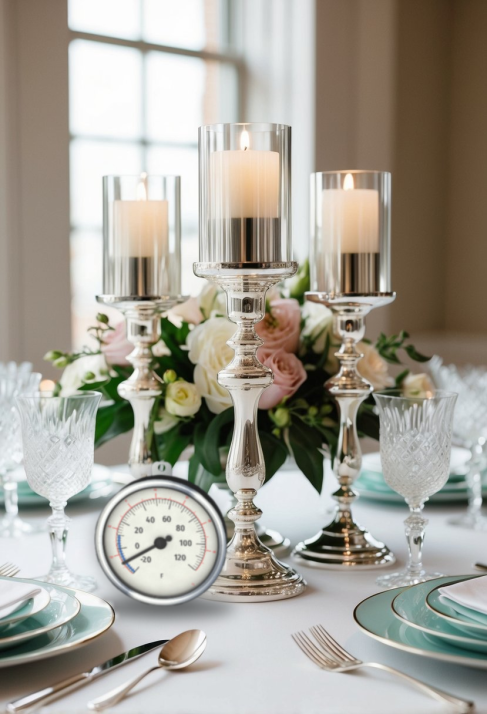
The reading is {"value": -10, "unit": "°F"}
